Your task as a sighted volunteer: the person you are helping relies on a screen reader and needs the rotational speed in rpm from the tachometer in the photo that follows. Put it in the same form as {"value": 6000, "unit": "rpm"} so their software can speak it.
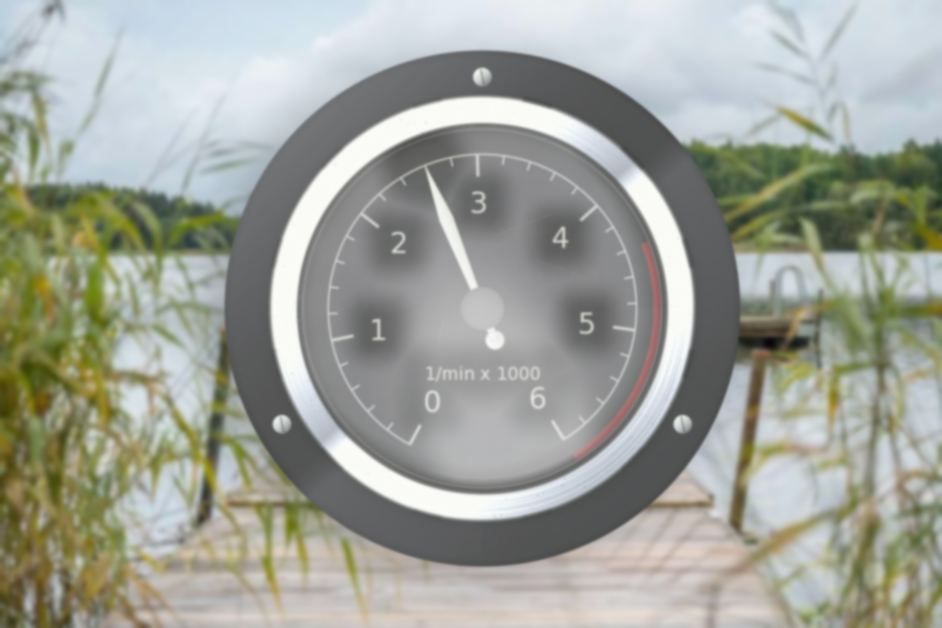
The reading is {"value": 2600, "unit": "rpm"}
